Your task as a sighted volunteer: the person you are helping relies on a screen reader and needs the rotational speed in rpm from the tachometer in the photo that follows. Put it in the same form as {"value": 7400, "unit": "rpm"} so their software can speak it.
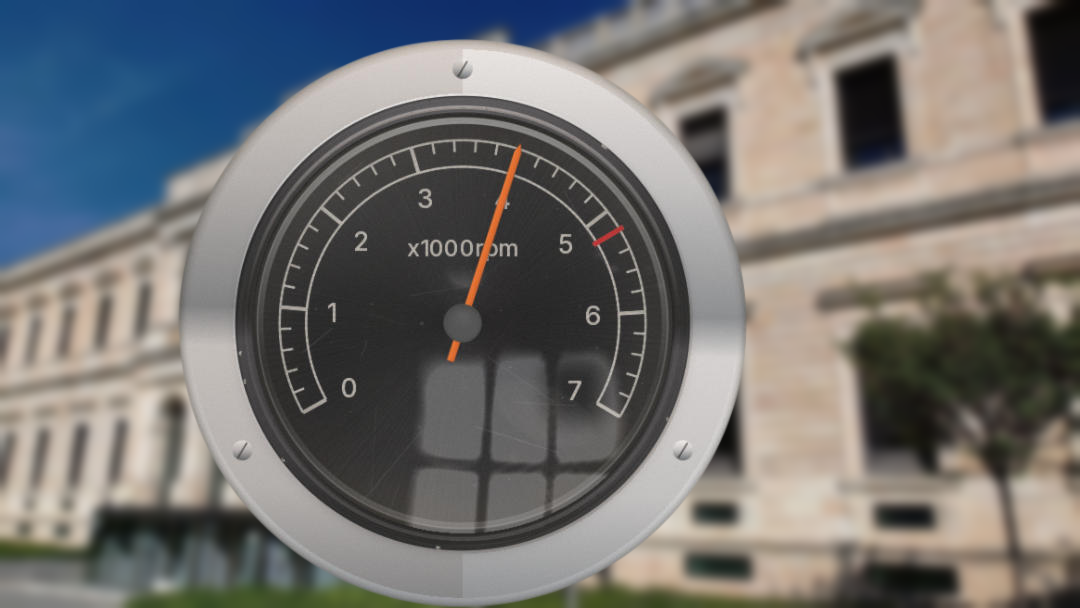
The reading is {"value": 4000, "unit": "rpm"}
